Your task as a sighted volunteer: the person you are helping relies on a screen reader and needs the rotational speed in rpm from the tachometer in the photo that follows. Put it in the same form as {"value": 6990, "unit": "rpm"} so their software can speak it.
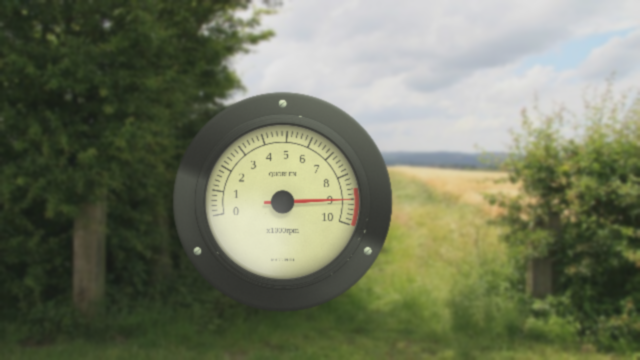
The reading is {"value": 9000, "unit": "rpm"}
